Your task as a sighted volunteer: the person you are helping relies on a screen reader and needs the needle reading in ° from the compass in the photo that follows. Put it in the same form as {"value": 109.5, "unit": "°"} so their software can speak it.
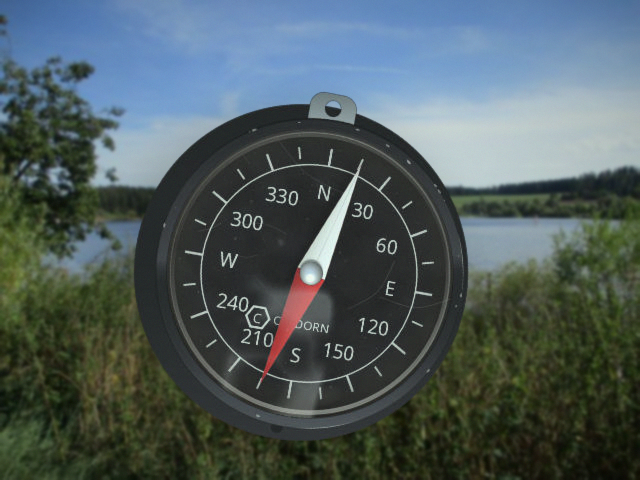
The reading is {"value": 195, "unit": "°"}
